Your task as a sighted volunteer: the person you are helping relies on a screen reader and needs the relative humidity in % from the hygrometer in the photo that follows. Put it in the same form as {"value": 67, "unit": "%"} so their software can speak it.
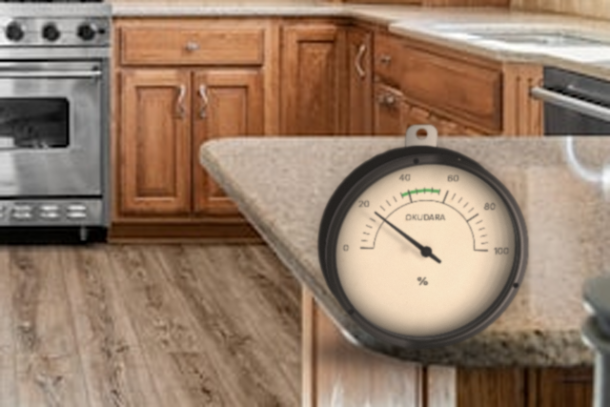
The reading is {"value": 20, "unit": "%"}
